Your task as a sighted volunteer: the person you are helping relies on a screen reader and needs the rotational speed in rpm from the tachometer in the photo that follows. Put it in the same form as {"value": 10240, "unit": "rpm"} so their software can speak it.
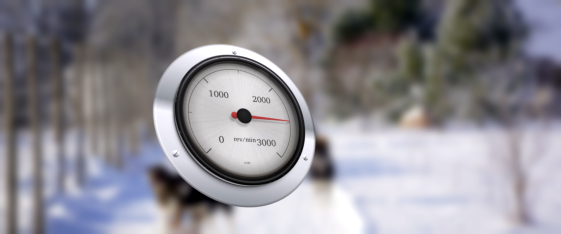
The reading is {"value": 2500, "unit": "rpm"}
